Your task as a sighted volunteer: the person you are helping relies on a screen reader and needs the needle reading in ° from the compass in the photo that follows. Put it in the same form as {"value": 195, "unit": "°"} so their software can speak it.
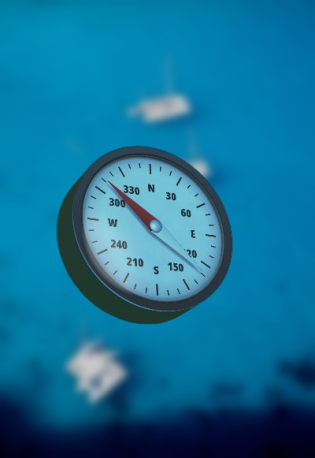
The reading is {"value": 310, "unit": "°"}
